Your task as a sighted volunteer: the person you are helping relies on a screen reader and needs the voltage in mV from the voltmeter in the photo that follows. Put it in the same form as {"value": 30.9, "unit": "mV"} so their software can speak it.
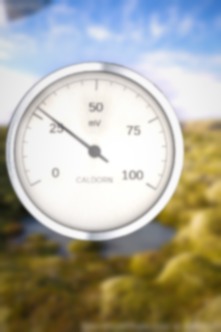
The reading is {"value": 27.5, "unit": "mV"}
